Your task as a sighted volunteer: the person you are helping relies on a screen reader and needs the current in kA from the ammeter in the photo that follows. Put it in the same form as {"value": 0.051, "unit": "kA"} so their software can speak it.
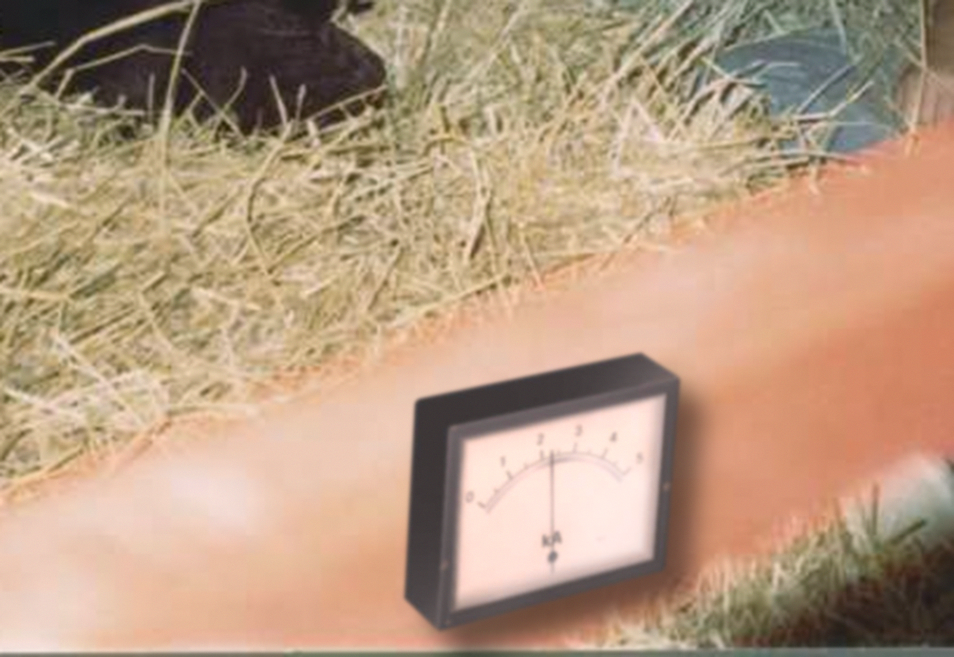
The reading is {"value": 2.25, "unit": "kA"}
